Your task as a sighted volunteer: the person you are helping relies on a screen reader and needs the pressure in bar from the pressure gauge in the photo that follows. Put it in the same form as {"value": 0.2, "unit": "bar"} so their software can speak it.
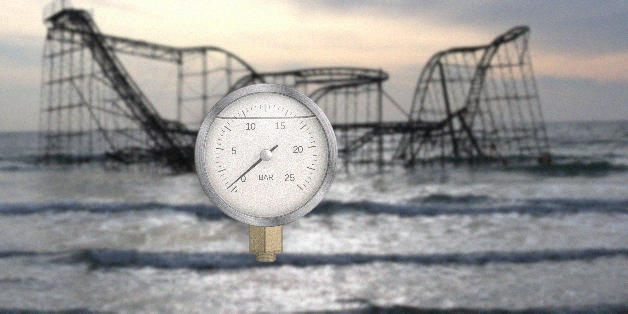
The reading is {"value": 0.5, "unit": "bar"}
